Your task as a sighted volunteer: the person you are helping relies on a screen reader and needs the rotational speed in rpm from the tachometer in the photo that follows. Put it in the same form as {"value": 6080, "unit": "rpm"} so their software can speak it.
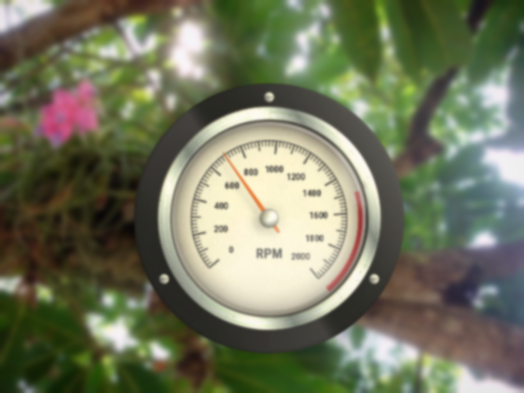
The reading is {"value": 700, "unit": "rpm"}
